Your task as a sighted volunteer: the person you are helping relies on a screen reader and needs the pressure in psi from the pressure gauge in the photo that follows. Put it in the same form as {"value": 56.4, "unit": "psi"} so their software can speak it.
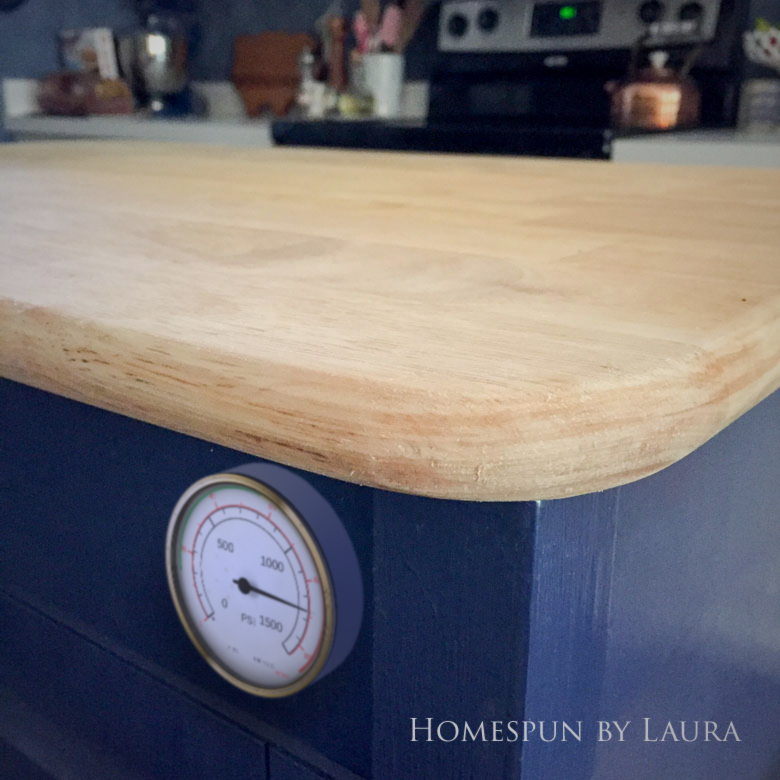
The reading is {"value": 1250, "unit": "psi"}
